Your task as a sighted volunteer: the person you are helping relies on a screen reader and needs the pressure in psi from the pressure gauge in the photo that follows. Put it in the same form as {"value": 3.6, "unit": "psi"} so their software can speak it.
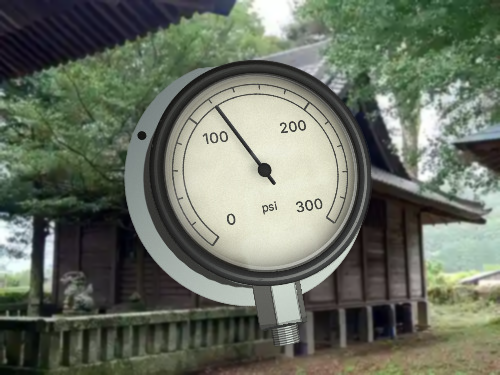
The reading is {"value": 120, "unit": "psi"}
